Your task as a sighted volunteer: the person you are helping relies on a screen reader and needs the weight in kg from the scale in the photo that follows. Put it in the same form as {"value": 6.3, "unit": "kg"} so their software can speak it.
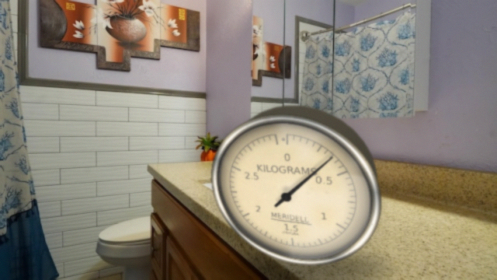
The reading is {"value": 0.35, "unit": "kg"}
